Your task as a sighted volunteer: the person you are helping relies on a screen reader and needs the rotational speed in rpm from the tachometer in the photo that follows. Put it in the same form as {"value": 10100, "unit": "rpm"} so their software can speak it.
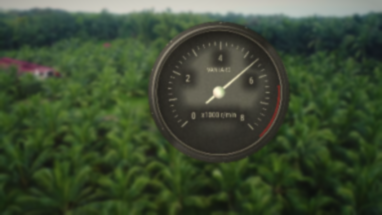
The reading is {"value": 5400, "unit": "rpm"}
